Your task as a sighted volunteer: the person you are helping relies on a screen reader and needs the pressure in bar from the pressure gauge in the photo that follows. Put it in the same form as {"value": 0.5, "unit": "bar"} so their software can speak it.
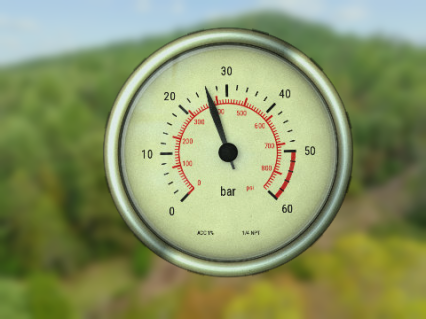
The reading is {"value": 26, "unit": "bar"}
